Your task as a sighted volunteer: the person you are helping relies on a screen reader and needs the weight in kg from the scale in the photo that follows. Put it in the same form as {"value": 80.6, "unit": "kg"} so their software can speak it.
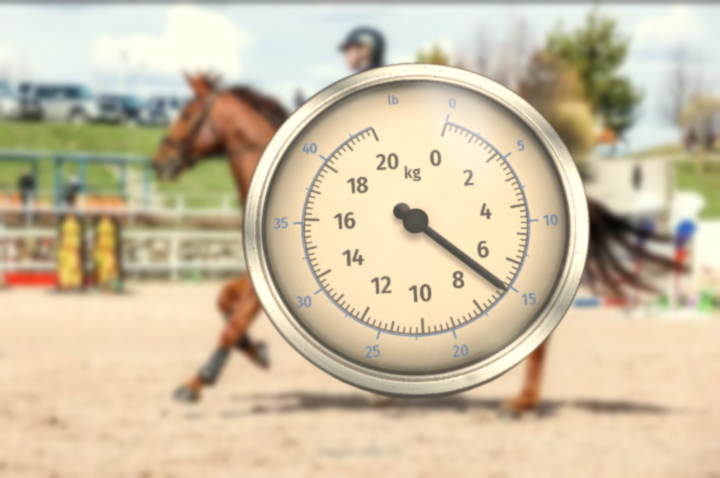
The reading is {"value": 7, "unit": "kg"}
